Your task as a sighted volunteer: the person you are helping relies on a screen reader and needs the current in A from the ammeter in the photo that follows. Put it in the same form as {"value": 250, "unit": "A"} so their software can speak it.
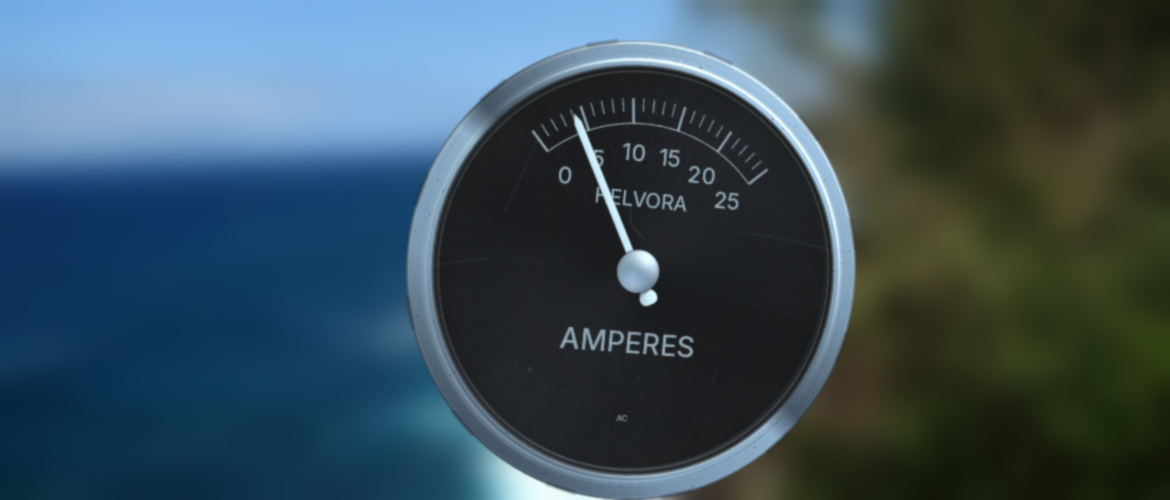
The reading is {"value": 4, "unit": "A"}
